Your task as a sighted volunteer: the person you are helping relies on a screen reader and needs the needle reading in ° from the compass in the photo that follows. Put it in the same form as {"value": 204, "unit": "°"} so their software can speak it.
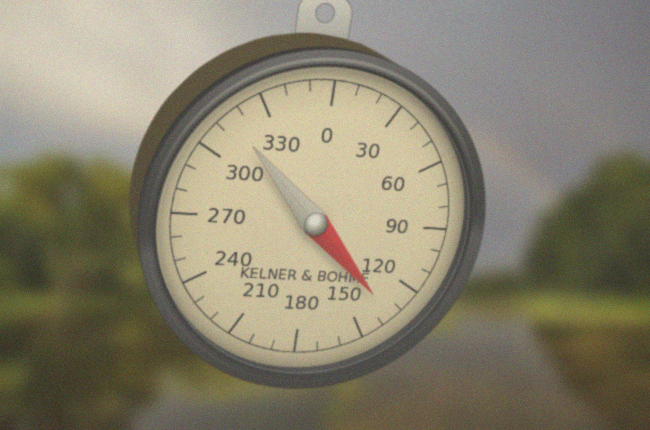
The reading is {"value": 135, "unit": "°"}
